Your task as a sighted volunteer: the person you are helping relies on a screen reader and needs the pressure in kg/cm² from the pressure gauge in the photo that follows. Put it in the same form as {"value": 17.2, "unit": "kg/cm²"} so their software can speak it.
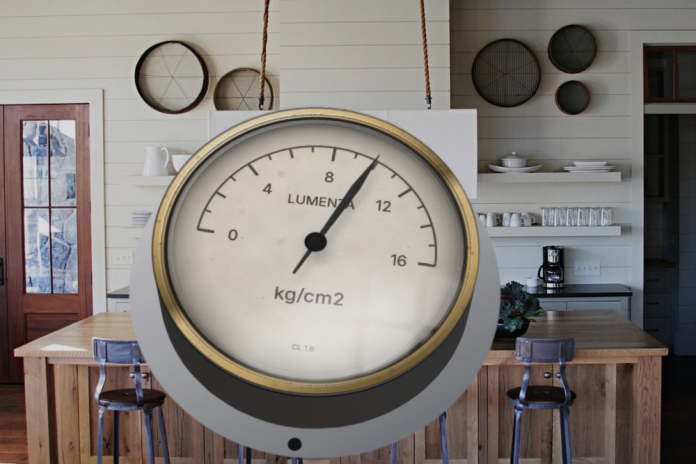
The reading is {"value": 10, "unit": "kg/cm²"}
